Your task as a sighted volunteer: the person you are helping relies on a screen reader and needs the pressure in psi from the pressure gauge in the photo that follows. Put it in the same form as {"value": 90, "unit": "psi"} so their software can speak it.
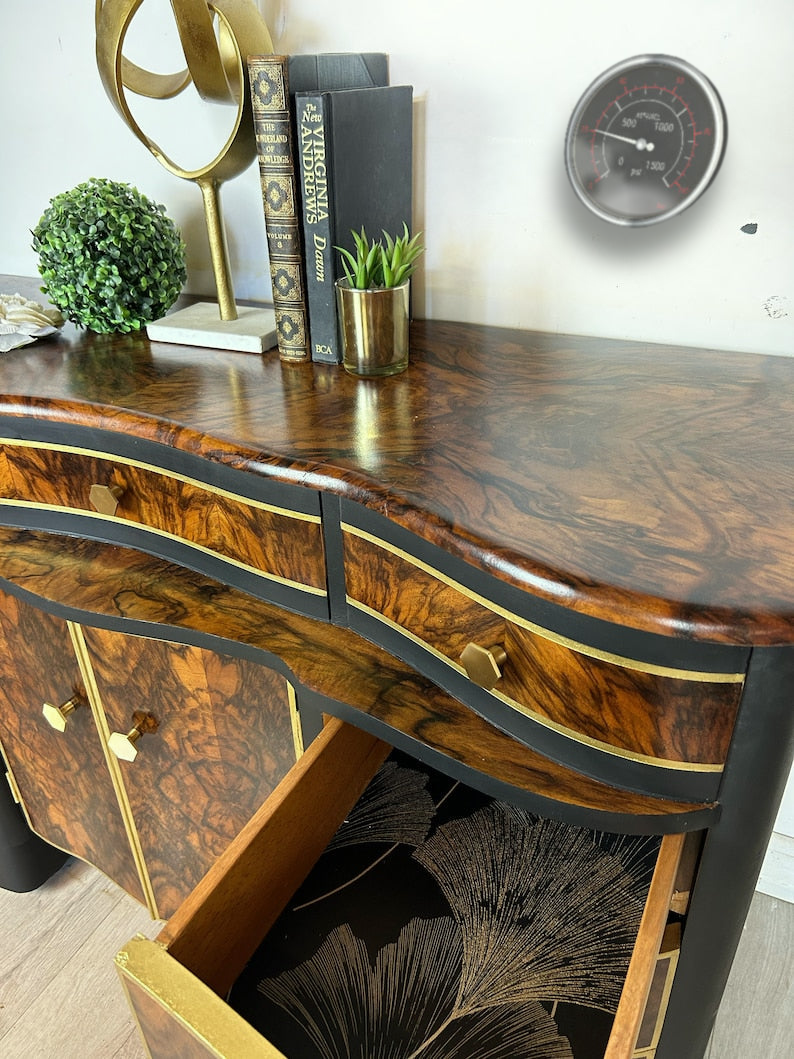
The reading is {"value": 300, "unit": "psi"}
